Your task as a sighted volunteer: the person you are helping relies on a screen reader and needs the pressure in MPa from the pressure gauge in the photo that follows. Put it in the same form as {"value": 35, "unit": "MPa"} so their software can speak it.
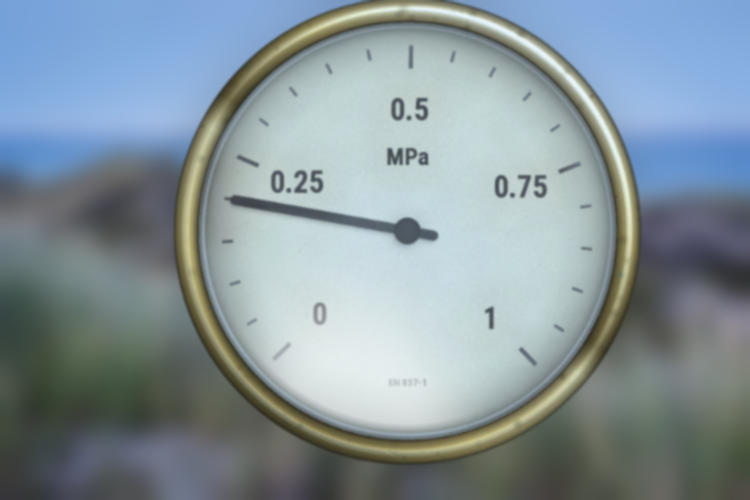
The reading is {"value": 0.2, "unit": "MPa"}
